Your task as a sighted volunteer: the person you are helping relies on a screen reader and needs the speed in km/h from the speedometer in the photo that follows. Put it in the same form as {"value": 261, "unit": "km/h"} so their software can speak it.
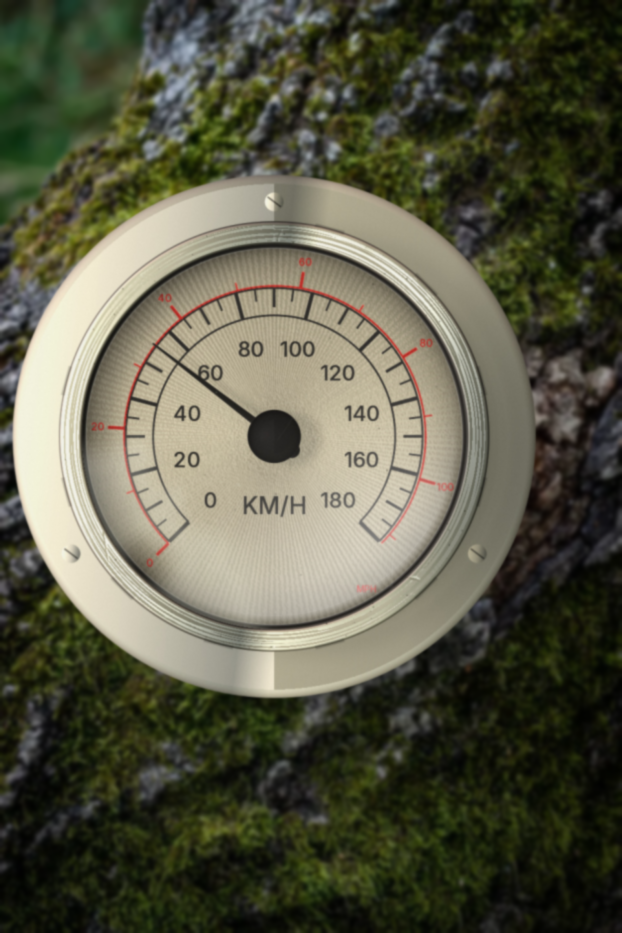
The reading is {"value": 55, "unit": "km/h"}
